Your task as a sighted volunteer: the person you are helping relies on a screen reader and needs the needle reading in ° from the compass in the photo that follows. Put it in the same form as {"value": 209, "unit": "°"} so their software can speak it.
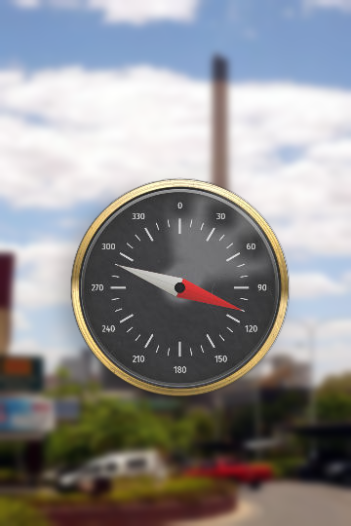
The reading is {"value": 110, "unit": "°"}
